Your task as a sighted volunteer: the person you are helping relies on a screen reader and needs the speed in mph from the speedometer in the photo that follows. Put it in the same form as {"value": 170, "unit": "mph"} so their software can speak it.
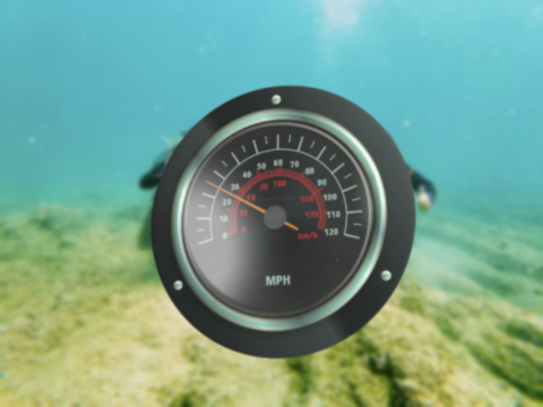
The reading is {"value": 25, "unit": "mph"}
